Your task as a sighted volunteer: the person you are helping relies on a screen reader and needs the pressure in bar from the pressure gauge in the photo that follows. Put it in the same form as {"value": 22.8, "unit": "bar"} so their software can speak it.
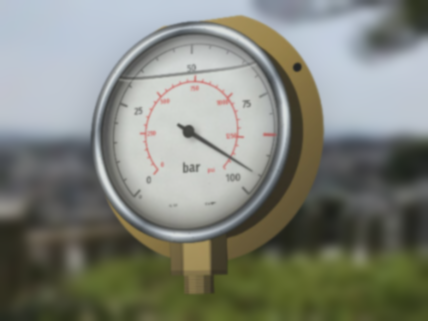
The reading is {"value": 95, "unit": "bar"}
